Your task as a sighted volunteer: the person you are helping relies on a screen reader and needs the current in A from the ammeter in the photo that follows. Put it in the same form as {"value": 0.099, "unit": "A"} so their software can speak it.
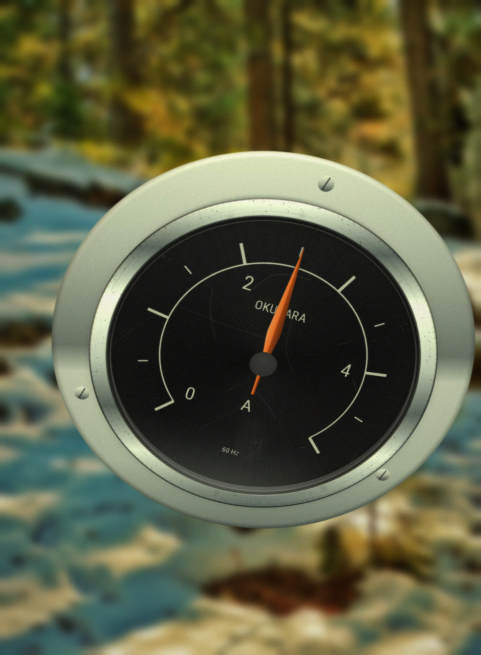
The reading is {"value": 2.5, "unit": "A"}
